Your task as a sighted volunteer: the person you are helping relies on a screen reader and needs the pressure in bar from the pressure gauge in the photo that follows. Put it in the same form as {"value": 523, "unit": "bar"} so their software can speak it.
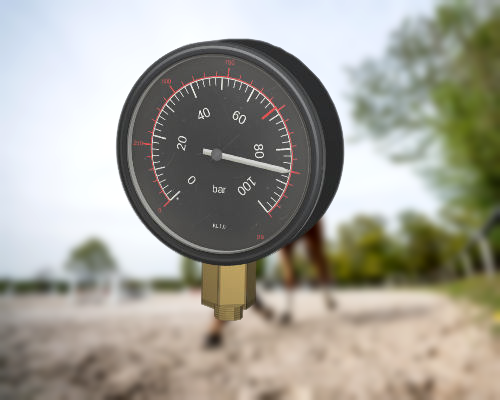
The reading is {"value": 86, "unit": "bar"}
